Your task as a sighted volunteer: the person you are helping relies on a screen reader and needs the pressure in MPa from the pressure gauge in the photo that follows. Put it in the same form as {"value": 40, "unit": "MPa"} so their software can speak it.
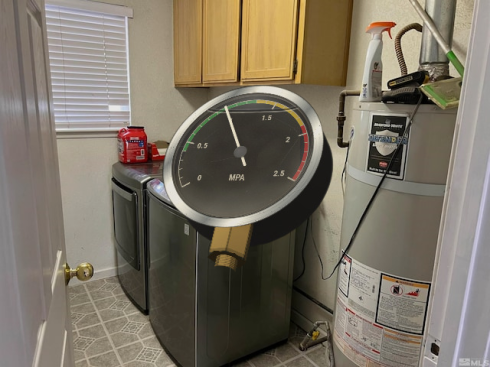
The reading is {"value": 1, "unit": "MPa"}
